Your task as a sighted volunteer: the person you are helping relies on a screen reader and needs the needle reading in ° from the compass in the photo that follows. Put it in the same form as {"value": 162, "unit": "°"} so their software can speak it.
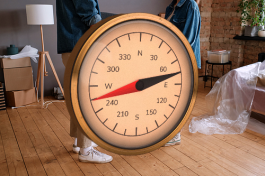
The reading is {"value": 255, "unit": "°"}
